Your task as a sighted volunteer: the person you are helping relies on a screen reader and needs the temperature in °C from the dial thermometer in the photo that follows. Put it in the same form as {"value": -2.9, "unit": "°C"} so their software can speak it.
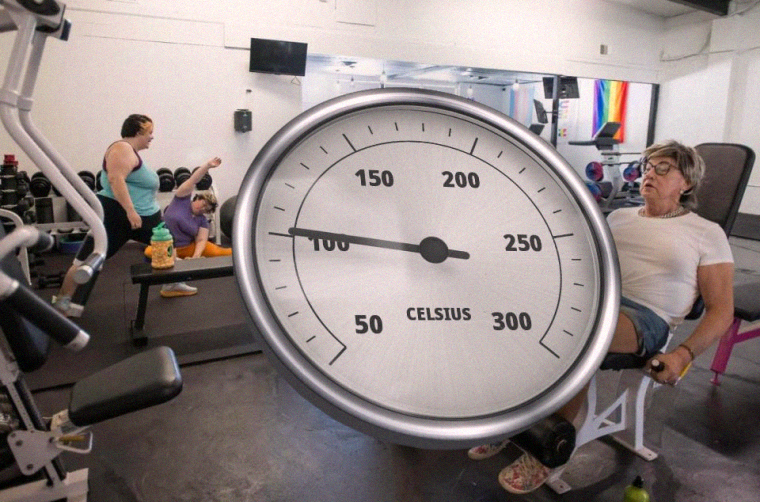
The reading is {"value": 100, "unit": "°C"}
